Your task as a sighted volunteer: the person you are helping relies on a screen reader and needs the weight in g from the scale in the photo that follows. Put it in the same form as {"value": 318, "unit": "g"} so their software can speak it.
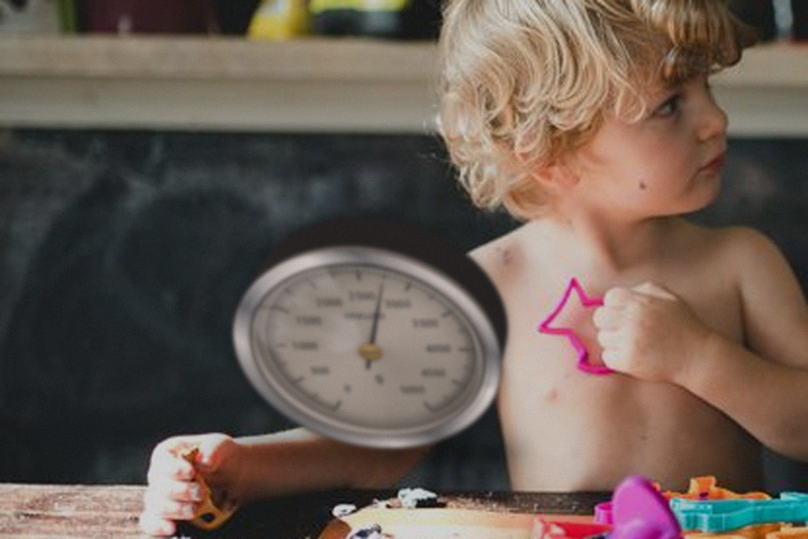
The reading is {"value": 2750, "unit": "g"}
